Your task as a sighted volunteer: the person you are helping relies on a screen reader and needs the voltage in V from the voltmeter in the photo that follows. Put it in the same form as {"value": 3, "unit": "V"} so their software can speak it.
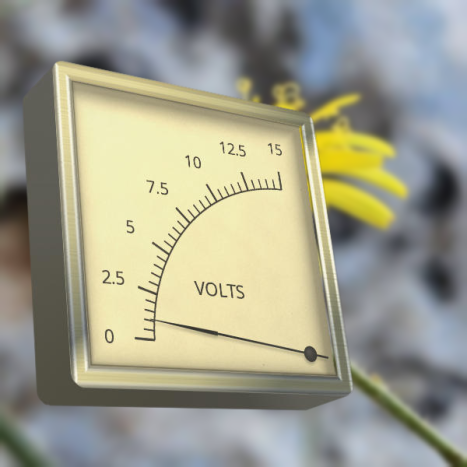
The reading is {"value": 1, "unit": "V"}
